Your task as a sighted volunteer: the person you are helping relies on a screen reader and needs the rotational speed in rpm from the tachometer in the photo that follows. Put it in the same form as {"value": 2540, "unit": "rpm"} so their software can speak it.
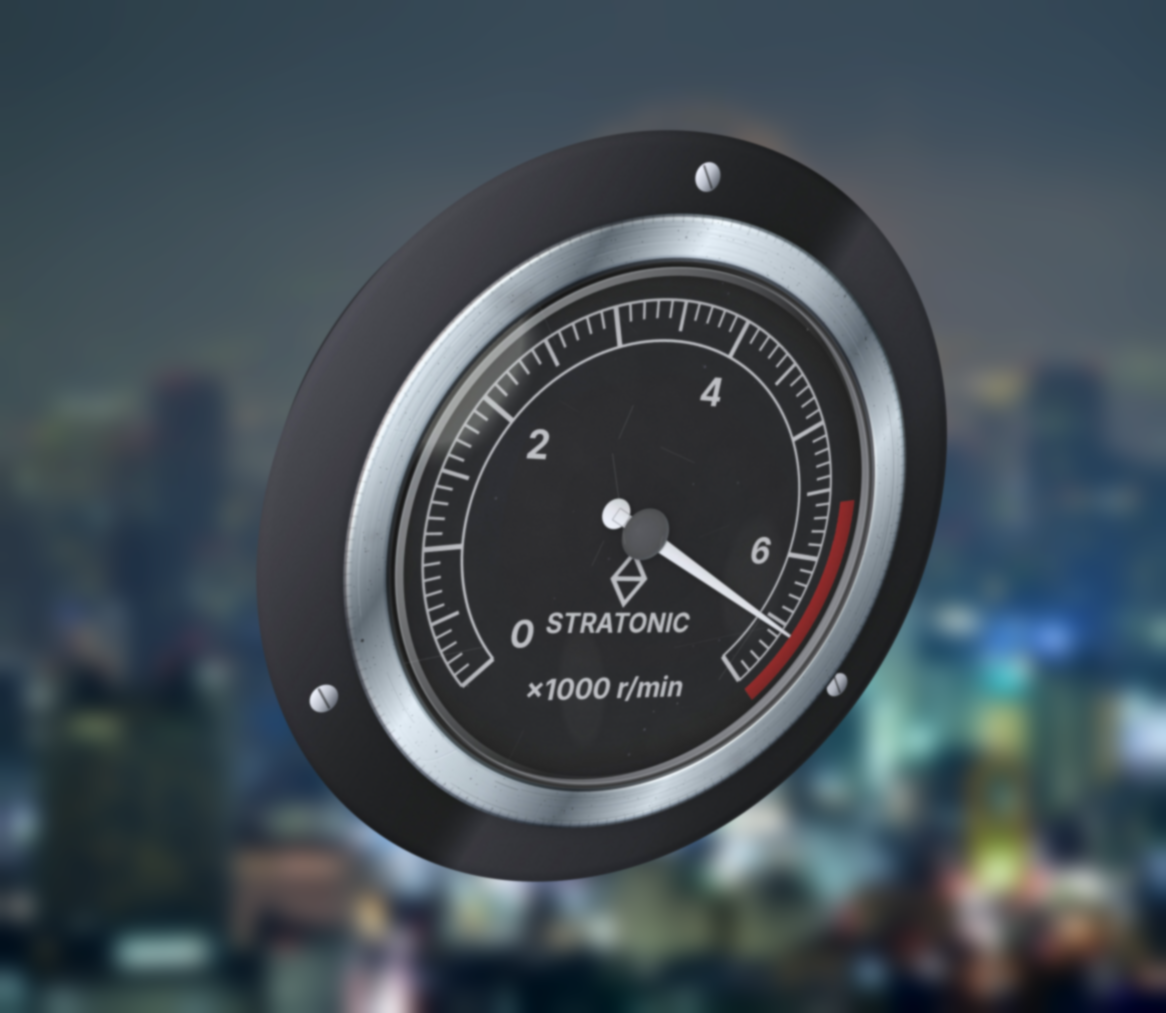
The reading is {"value": 6550, "unit": "rpm"}
